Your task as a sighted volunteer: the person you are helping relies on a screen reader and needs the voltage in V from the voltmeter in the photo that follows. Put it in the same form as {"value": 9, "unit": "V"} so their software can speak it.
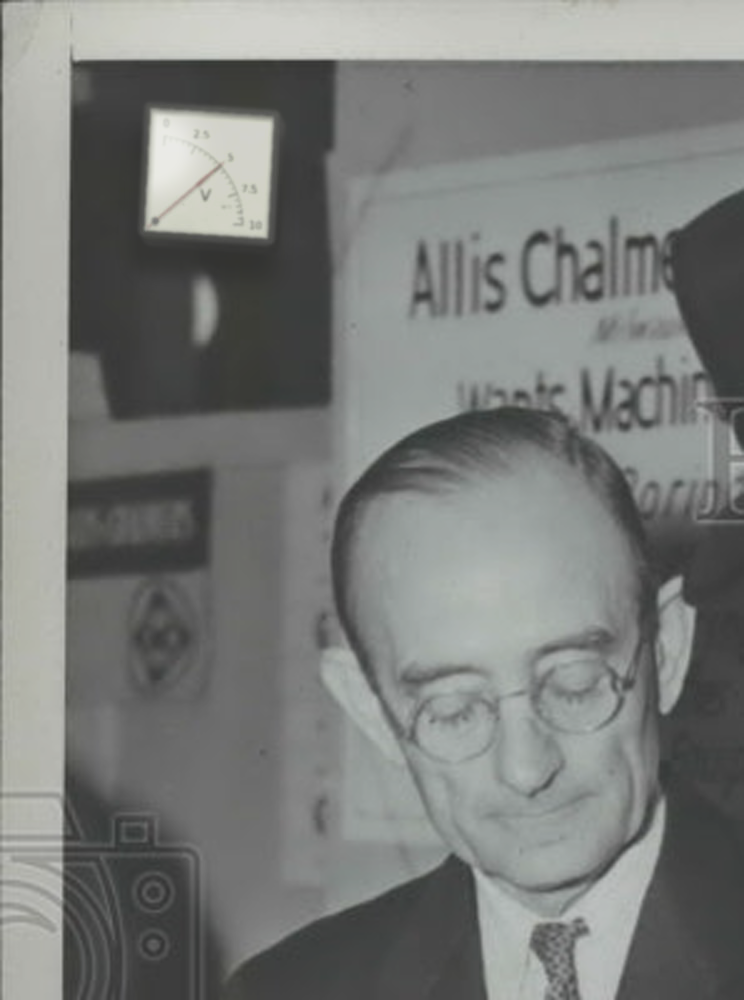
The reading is {"value": 5, "unit": "V"}
